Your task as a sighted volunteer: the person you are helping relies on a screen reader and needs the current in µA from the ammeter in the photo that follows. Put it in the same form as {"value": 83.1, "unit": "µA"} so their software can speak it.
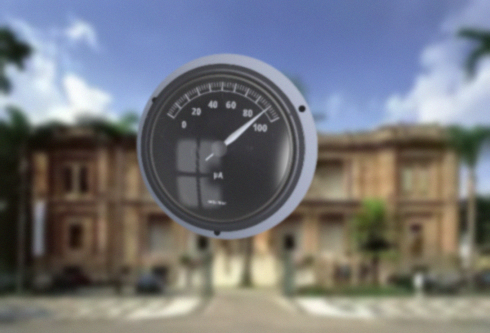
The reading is {"value": 90, "unit": "µA"}
